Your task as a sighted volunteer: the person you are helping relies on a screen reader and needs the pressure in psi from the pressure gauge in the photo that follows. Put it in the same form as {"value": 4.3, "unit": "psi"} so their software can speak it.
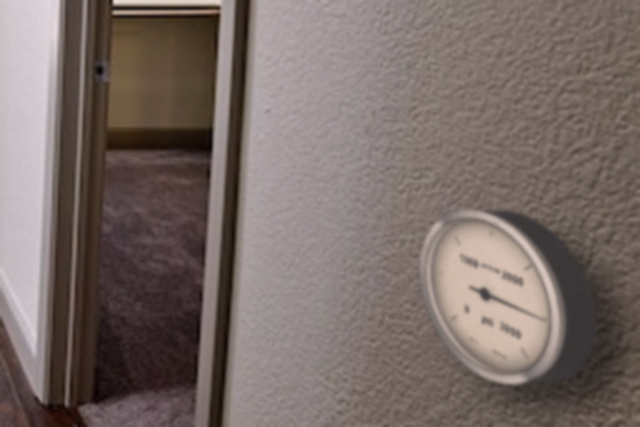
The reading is {"value": 2500, "unit": "psi"}
